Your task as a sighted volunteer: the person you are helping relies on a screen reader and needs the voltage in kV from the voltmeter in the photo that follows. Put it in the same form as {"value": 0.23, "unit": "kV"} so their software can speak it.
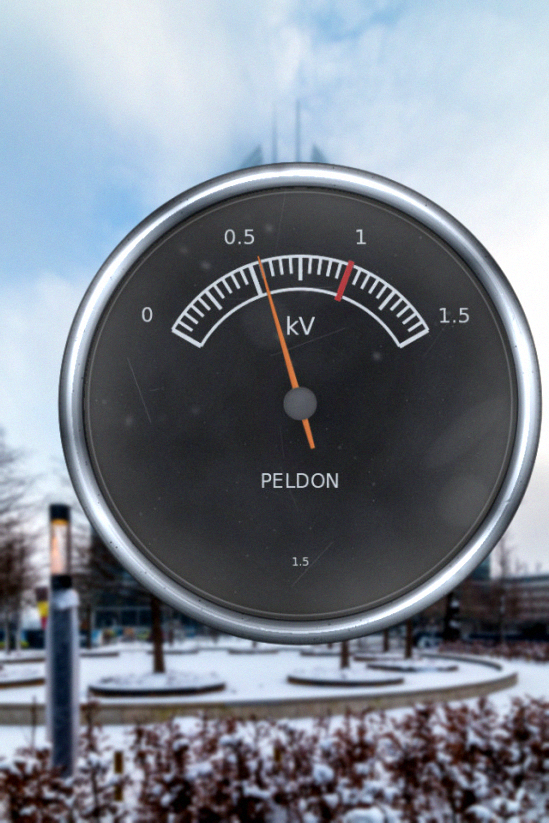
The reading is {"value": 0.55, "unit": "kV"}
